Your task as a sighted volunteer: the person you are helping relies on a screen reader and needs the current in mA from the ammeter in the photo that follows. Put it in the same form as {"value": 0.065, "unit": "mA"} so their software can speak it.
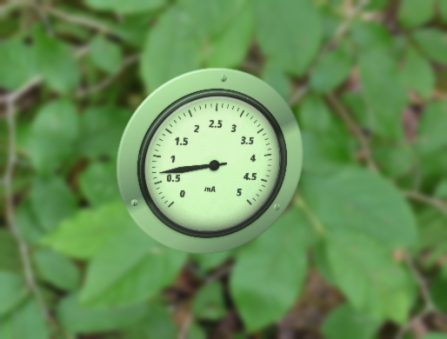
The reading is {"value": 0.7, "unit": "mA"}
